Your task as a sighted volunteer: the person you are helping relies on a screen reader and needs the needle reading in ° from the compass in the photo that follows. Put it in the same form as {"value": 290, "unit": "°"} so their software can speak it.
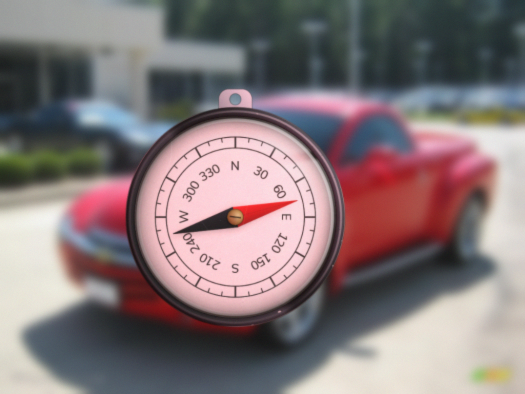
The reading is {"value": 75, "unit": "°"}
